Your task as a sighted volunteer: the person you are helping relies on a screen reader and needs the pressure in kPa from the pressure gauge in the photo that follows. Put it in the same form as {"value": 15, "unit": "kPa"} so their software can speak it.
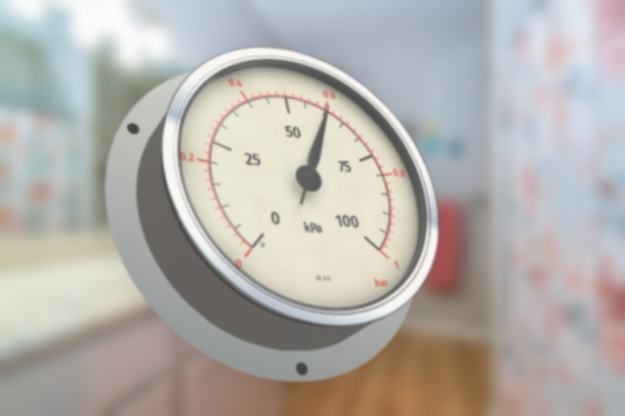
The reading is {"value": 60, "unit": "kPa"}
